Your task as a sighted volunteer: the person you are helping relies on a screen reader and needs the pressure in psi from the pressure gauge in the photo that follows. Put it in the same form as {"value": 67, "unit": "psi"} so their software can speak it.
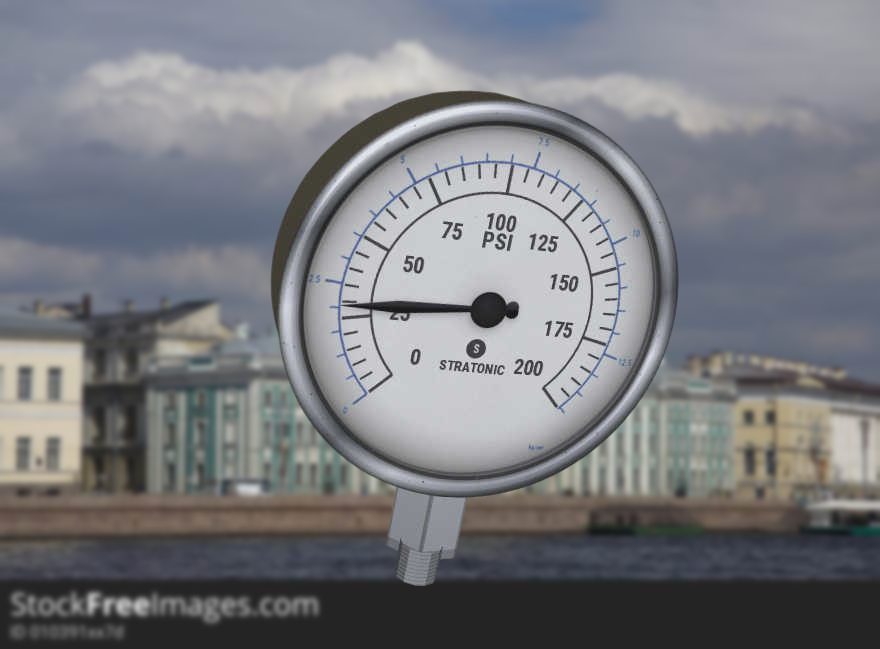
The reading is {"value": 30, "unit": "psi"}
